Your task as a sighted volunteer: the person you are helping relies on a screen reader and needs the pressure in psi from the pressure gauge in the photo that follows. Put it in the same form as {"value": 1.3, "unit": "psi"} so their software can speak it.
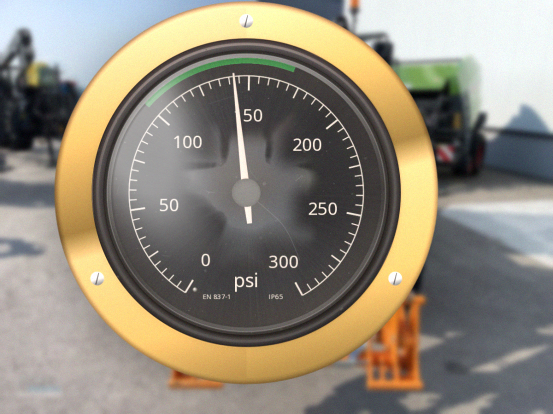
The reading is {"value": 142.5, "unit": "psi"}
